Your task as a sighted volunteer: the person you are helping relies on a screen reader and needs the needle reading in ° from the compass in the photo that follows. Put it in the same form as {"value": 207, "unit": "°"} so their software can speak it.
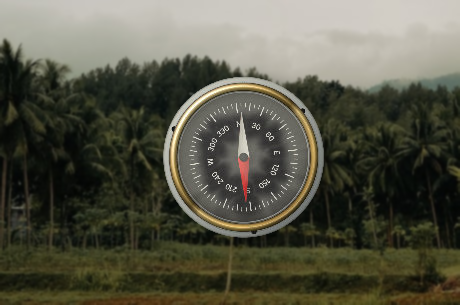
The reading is {"value": 185, "unit": "°"}
